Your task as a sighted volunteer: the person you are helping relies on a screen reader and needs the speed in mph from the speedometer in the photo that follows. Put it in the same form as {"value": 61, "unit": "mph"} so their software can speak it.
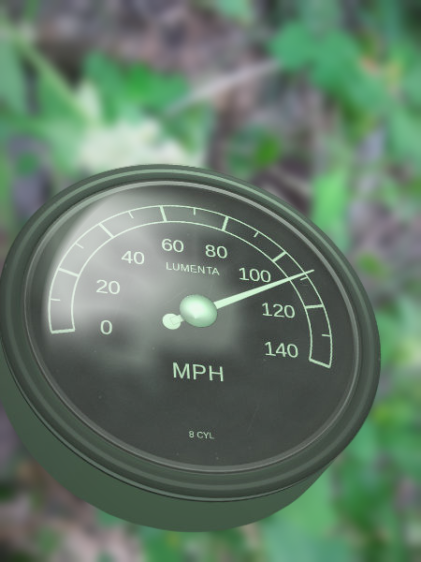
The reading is {"value": 110, "unit": "mph"}
